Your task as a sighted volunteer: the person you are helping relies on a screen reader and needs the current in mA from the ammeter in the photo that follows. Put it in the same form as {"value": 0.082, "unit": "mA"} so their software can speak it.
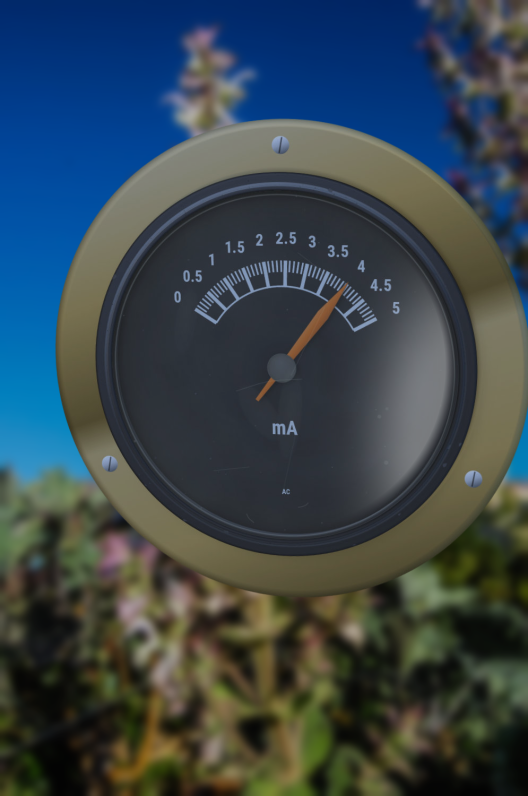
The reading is {"value": 4, "unit": "mA"}
